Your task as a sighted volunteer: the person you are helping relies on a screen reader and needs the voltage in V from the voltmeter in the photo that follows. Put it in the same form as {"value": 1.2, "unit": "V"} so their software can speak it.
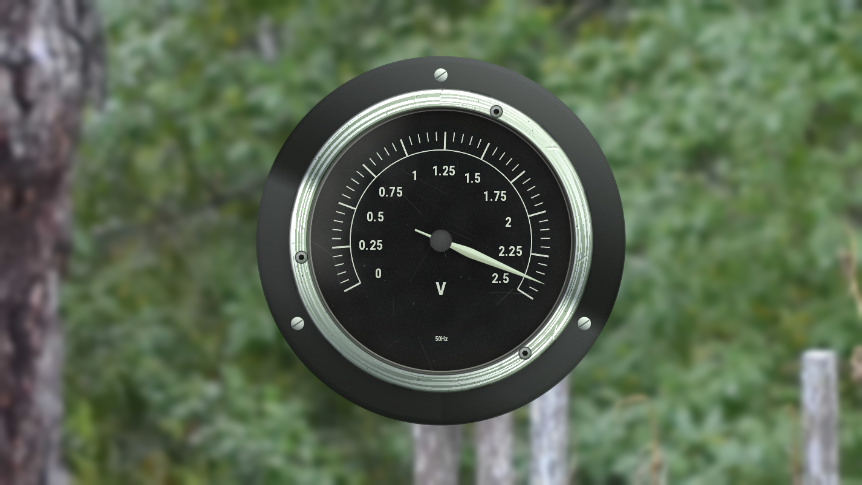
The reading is {"value": 2.4, "unit": "V"}
